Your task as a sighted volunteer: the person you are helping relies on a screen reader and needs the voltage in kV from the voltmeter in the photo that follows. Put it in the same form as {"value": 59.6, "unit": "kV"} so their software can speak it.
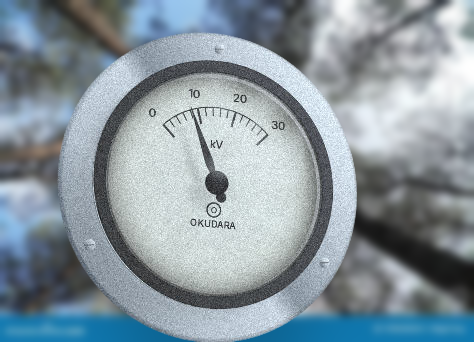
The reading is {"value": 8, "unit": "kV"}
